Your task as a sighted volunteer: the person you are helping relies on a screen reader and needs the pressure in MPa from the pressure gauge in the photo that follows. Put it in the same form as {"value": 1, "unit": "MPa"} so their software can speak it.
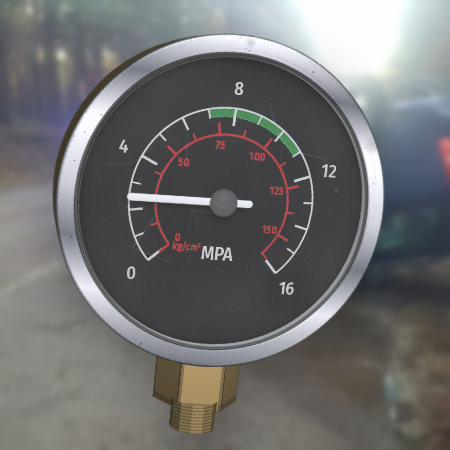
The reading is {"value": 2.5, "unit": "MPa"}
